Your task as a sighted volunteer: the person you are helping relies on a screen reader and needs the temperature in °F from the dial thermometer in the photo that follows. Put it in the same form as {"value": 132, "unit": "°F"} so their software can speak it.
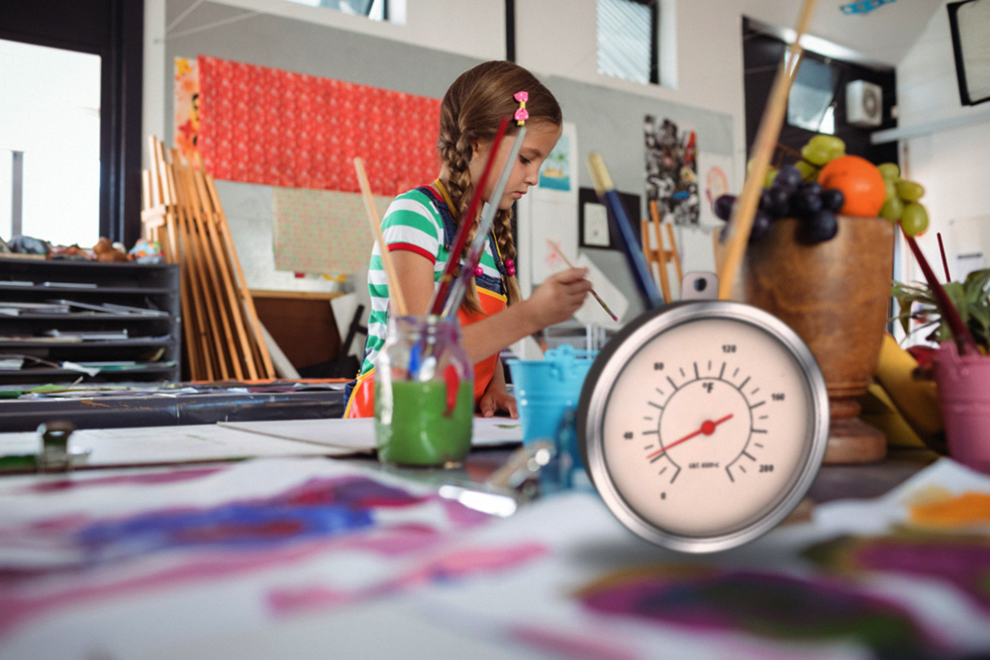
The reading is {"value": 25, "unit": "°F"}
